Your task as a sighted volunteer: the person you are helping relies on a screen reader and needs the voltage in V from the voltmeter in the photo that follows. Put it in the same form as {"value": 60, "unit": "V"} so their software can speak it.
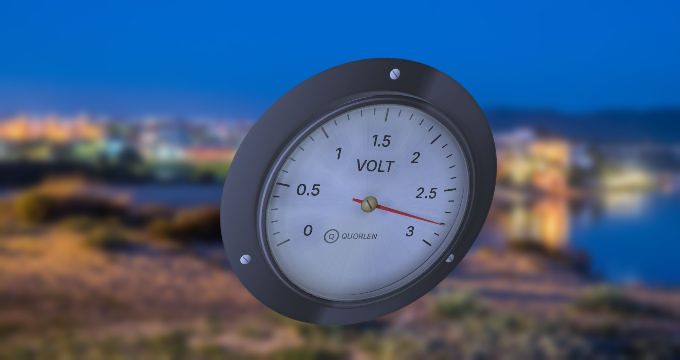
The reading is {"value": 2.8, "unit": "V"}
